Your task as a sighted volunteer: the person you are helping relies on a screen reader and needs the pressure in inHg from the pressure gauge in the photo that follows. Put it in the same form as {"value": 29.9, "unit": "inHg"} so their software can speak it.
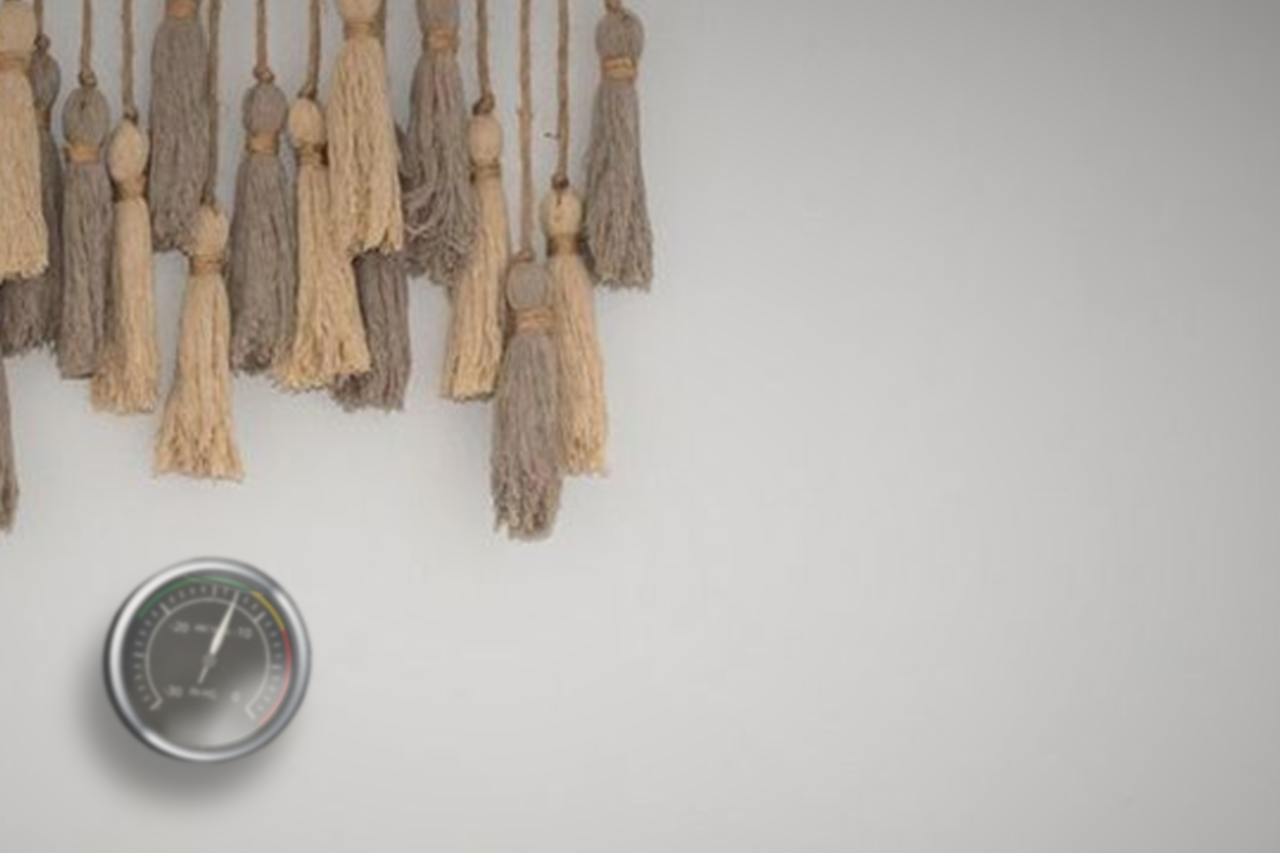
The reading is {"value": -13, "unit": "inHg"}
